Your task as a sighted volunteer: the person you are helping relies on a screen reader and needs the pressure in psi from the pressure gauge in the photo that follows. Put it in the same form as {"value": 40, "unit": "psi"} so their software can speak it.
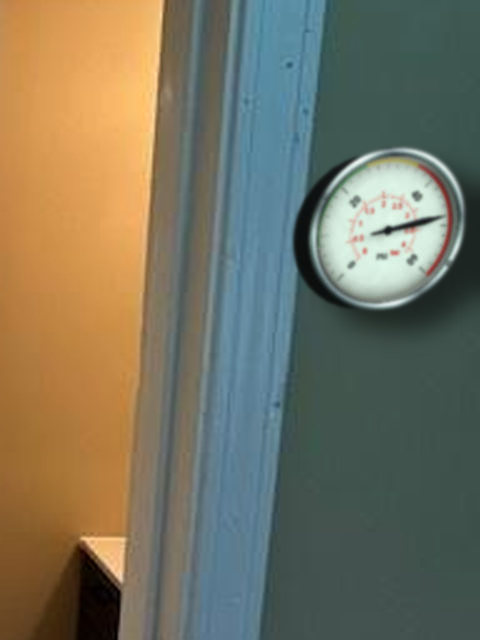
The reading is {"value": 48, "unit": "psi"}
